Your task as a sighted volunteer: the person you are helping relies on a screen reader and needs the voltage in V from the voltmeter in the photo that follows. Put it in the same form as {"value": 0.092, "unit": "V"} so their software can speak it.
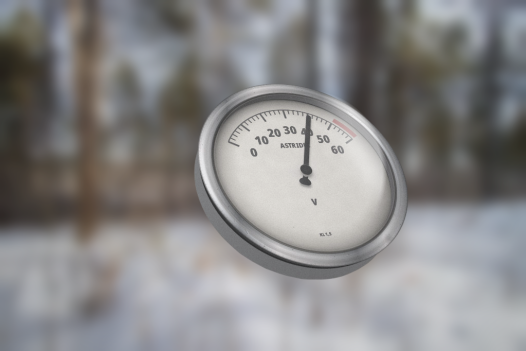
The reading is {"value": 40, "unit": "V"}
